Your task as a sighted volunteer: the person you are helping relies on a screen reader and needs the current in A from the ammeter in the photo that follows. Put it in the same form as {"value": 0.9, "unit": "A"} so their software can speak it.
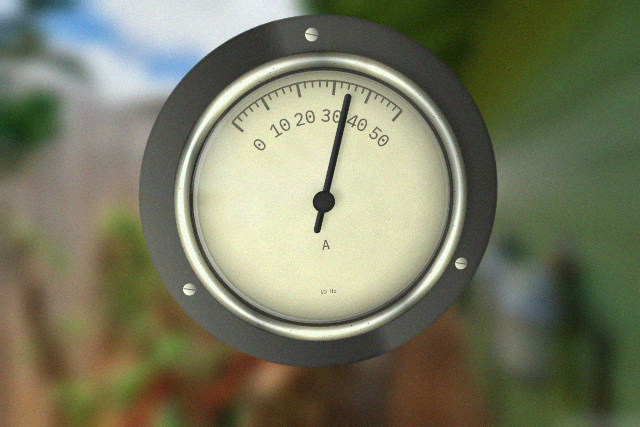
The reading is {"value": 34, "unit": "A"}
